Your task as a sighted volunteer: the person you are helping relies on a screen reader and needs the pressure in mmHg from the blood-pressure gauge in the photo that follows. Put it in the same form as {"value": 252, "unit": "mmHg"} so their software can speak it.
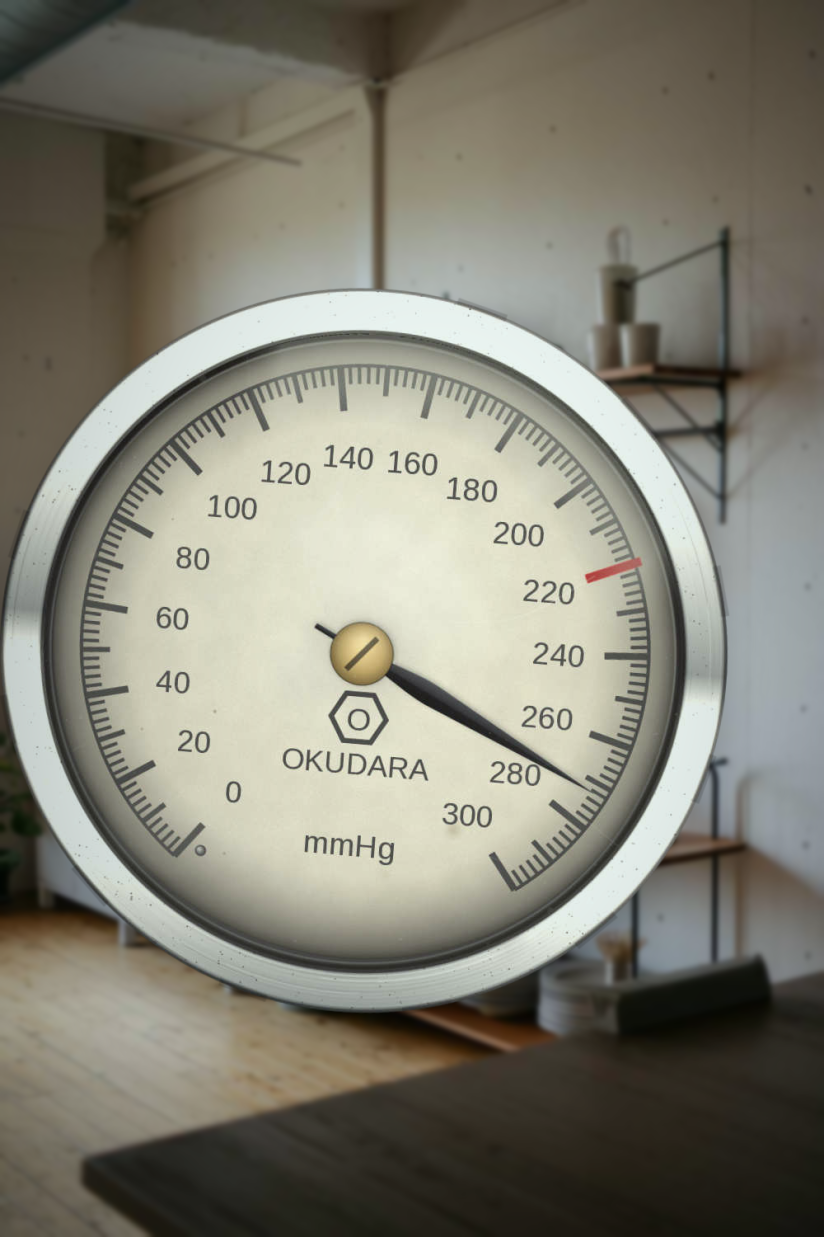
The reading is {"value": 272, "unit": "mmHg"}
